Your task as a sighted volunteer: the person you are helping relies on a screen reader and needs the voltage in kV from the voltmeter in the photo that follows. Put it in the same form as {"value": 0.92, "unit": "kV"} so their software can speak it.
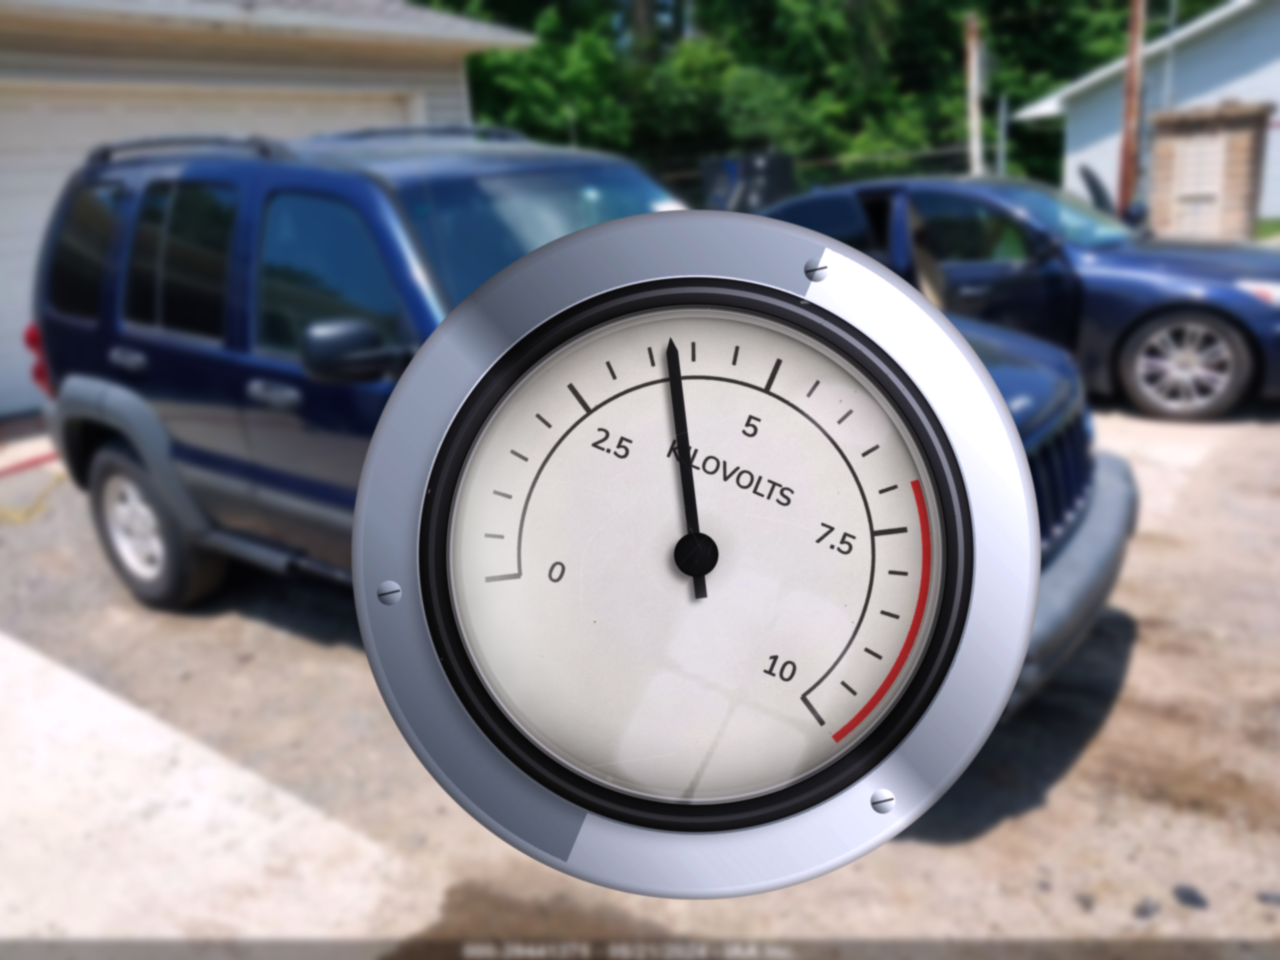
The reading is {"value": 3.75, "unit": "kV"}
